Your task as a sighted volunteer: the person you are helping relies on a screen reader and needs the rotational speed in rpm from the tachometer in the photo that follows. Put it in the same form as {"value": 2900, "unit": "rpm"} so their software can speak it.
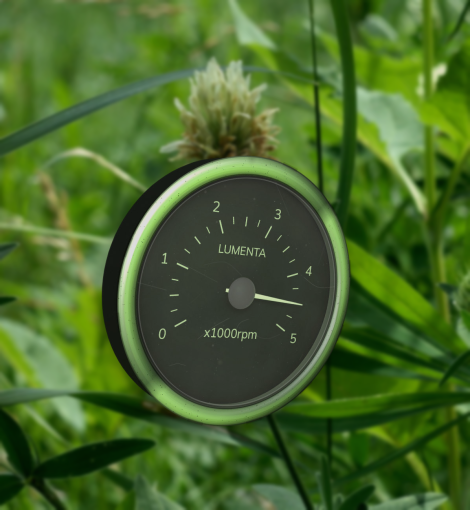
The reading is {"value": 4500, "unit": "rpm"}
